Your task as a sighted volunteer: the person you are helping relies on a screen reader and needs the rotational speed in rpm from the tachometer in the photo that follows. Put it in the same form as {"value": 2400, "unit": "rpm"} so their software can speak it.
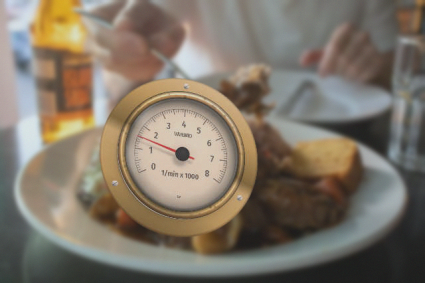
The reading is {"value": 1500, "unit": "rpm"}
